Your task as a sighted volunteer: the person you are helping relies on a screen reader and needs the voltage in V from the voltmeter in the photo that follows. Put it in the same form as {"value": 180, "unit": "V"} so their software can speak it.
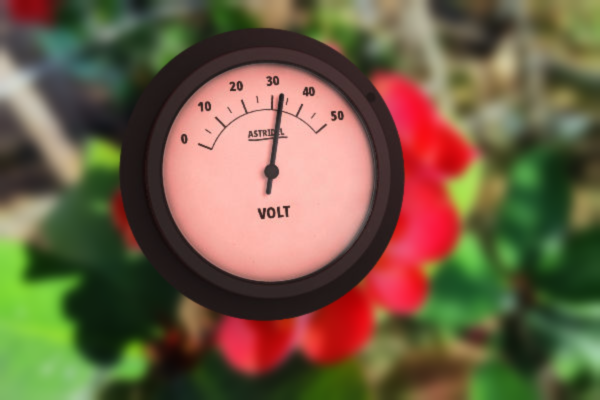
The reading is {"value": 32.5, "unit": "V"}
